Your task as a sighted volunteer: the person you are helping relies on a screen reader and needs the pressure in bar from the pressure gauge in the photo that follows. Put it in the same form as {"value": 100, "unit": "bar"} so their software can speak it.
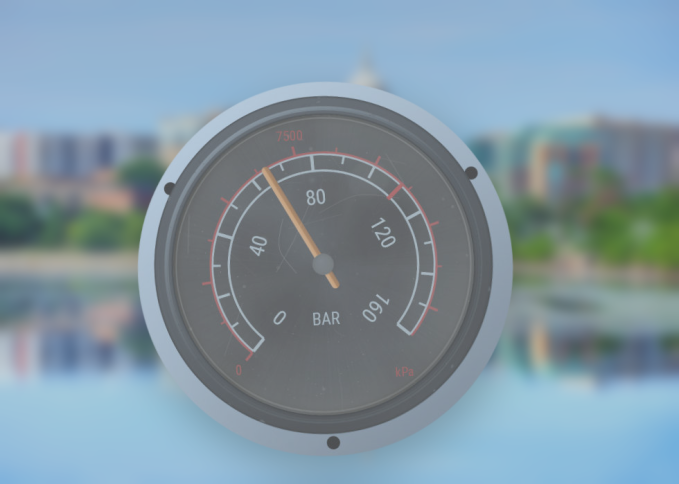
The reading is {"value": 65, "unit": "bar"}
